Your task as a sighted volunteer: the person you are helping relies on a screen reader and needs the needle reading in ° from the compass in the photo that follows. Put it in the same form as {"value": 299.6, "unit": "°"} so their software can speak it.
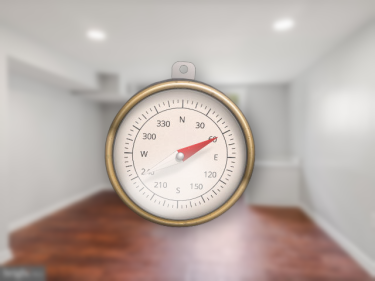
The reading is {"value": 60, "unit": "°"}
